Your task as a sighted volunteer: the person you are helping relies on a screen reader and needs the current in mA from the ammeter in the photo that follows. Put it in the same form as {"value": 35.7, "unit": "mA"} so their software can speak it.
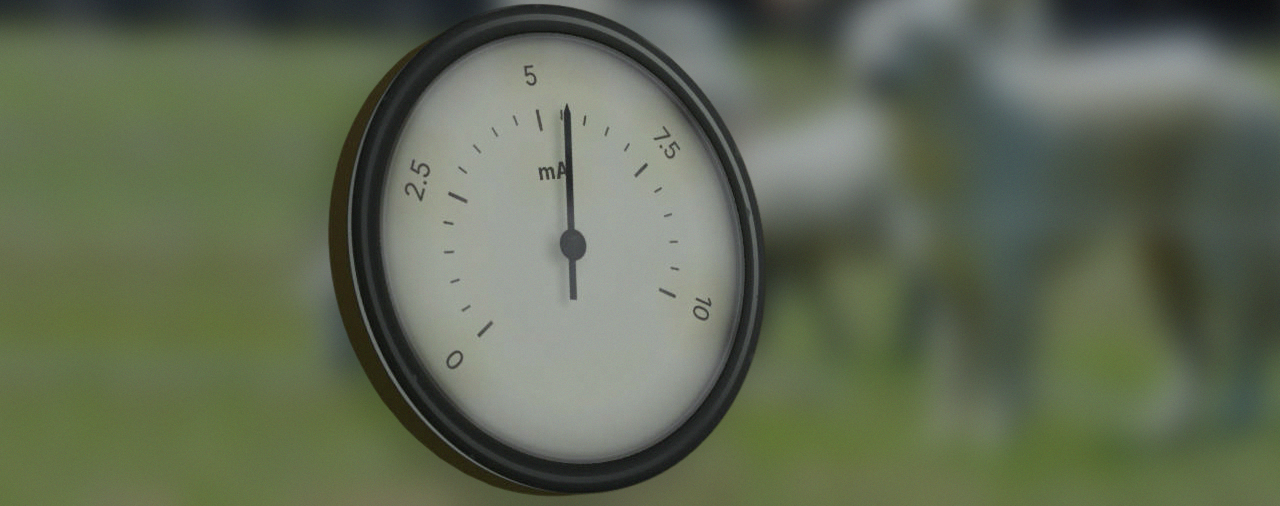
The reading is {"value": 5.5, "unit": "mA"}
